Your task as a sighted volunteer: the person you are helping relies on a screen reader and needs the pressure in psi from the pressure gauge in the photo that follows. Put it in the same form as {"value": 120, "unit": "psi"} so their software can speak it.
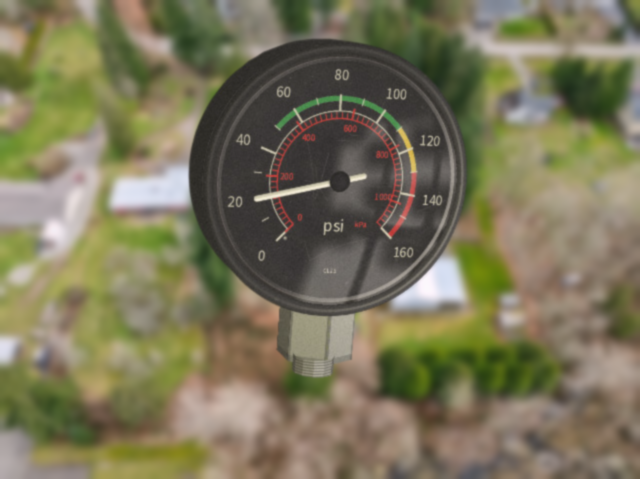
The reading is {"value": 20, "unit": "psi"}
